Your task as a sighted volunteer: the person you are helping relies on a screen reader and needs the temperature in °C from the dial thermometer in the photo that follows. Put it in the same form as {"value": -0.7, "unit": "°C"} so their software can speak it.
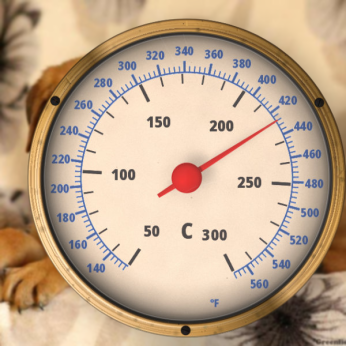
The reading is {"value": 220, "unit": "°C"}
